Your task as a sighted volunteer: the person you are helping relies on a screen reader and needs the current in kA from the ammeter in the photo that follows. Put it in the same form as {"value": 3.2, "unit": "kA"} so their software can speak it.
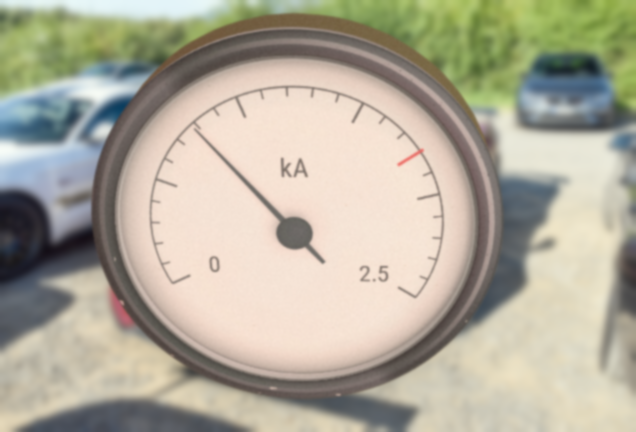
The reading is {"value": 0.8, "unit": "kA"}
